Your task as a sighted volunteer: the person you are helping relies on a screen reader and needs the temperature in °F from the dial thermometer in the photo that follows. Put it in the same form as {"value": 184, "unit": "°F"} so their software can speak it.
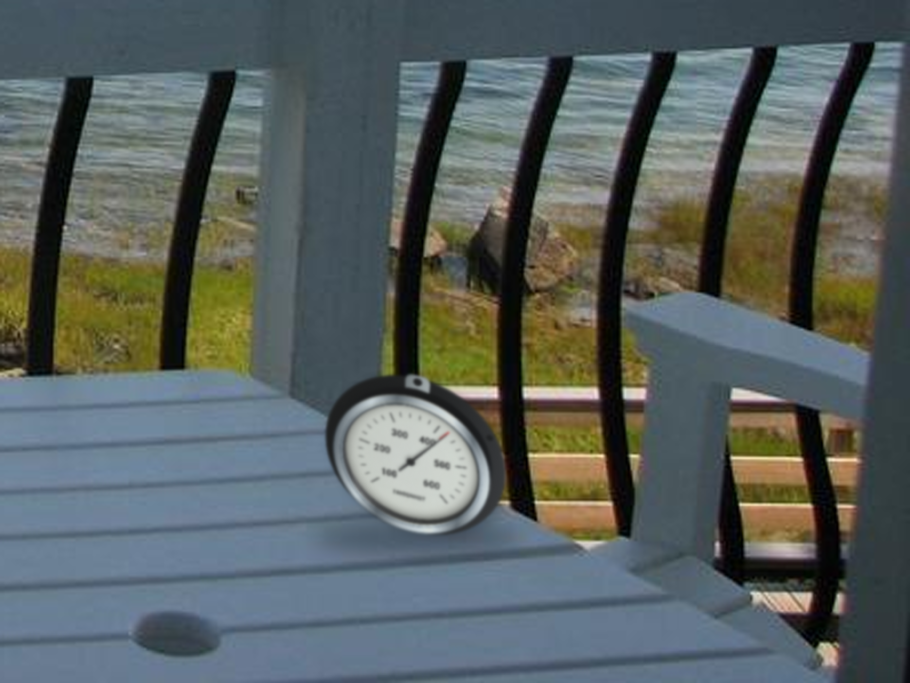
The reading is {"value": 420, "unit": "°F"}
